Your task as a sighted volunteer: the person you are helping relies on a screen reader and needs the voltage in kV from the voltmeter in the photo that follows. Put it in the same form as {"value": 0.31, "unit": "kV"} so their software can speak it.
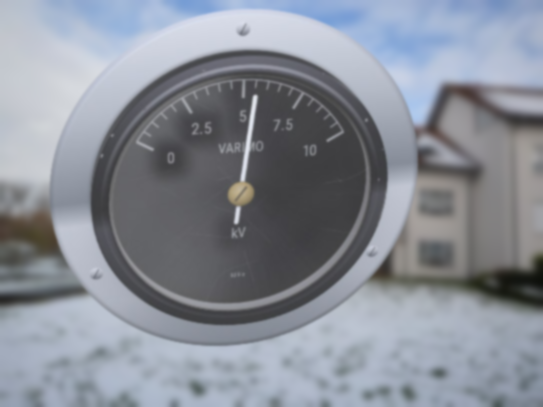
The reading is {"value": 5.5, "unit": "kV"}
